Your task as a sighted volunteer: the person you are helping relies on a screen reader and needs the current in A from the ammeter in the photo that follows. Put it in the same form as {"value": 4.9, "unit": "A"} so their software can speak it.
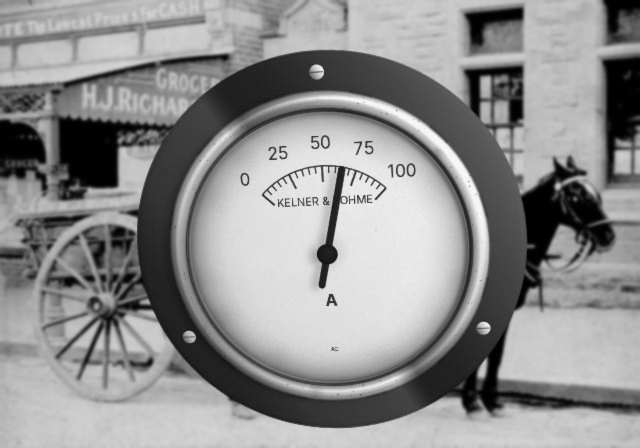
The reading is {"value": 65, "unit": "A"}
